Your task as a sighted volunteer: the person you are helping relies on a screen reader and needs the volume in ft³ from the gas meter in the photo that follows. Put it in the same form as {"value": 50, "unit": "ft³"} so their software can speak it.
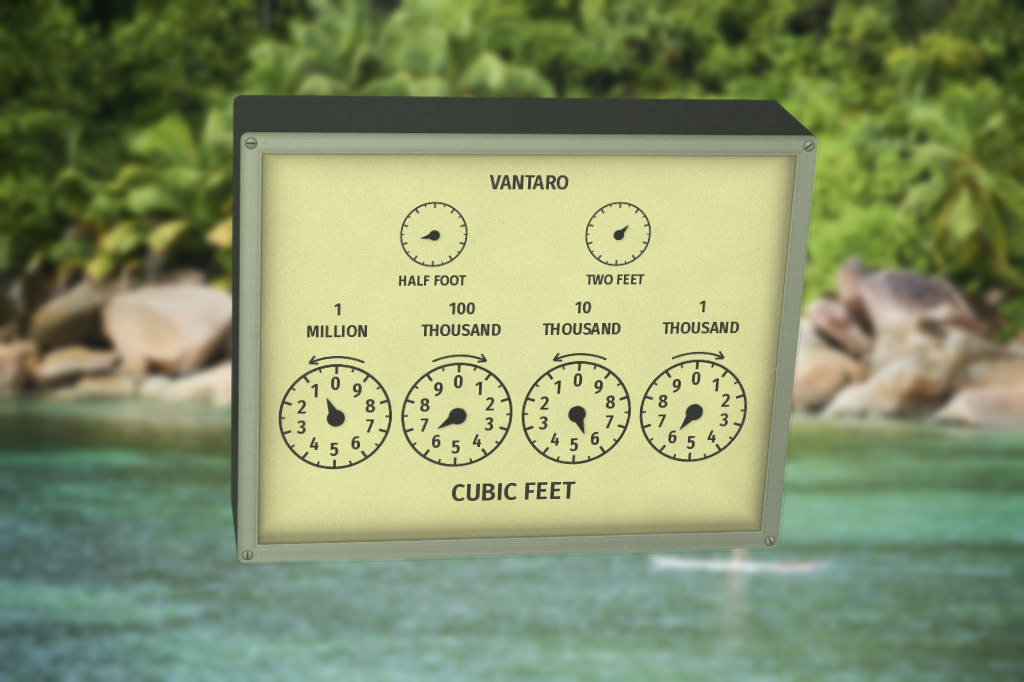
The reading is {"value": 65600, "unit": "ft³"}
